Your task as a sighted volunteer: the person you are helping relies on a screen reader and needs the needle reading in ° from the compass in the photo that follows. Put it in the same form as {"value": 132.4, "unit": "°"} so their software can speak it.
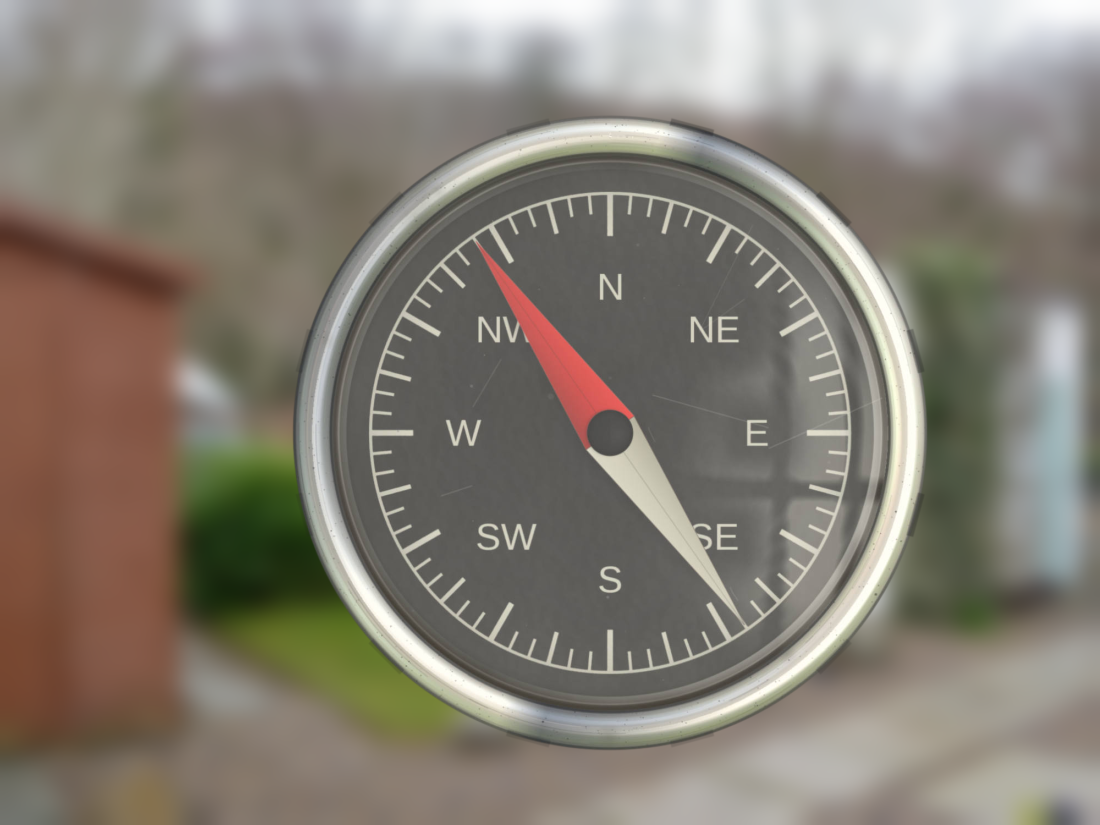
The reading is {"value": 325, "unit": "°"}
